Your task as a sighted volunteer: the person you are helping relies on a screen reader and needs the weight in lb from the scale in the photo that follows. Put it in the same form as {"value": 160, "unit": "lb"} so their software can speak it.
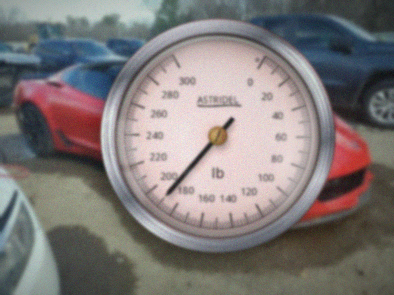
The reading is {"value": 190, "unit": "lb"}
